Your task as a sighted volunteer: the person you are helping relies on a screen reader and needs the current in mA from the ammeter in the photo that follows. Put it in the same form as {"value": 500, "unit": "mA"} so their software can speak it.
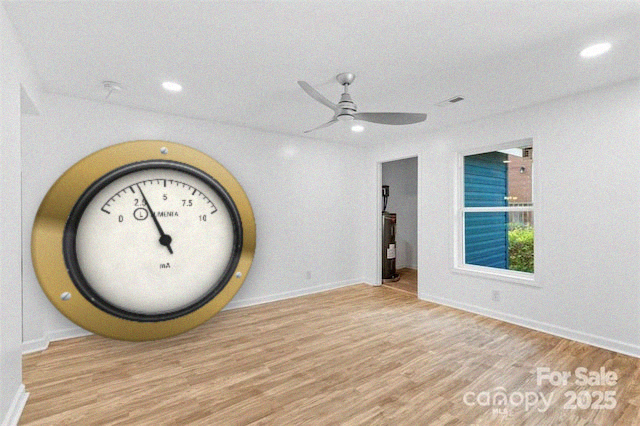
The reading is {"value": 3, "unit": "mA"}
